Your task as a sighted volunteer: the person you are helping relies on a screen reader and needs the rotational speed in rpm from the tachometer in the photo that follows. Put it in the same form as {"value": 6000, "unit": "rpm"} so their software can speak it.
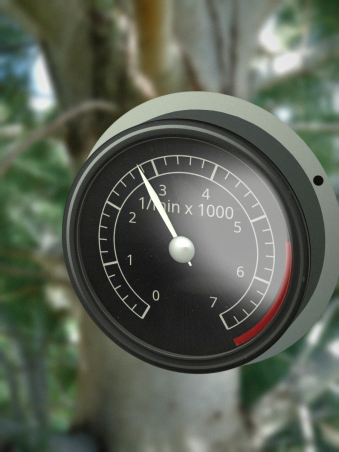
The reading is {"value": 2800, "unit": "rpm"}
